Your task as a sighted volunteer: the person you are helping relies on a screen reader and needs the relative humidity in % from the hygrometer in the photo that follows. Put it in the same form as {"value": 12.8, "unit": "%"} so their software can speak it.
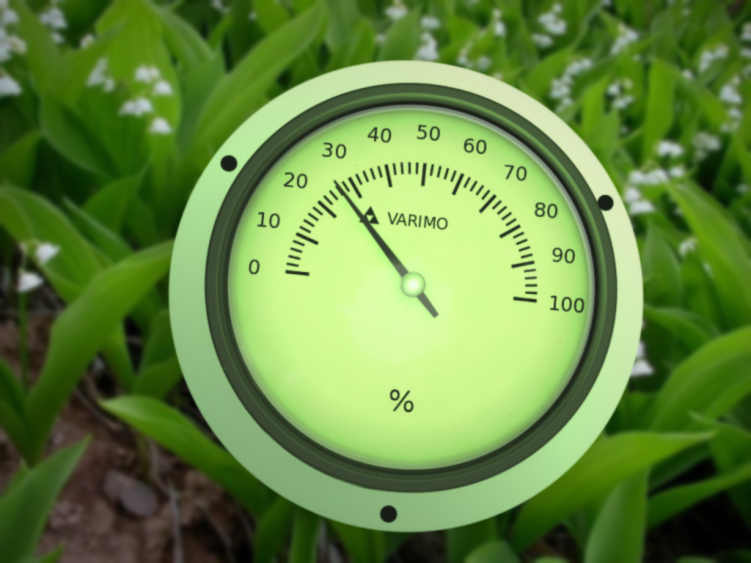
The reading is {"value": 26, "unit": "%"}
